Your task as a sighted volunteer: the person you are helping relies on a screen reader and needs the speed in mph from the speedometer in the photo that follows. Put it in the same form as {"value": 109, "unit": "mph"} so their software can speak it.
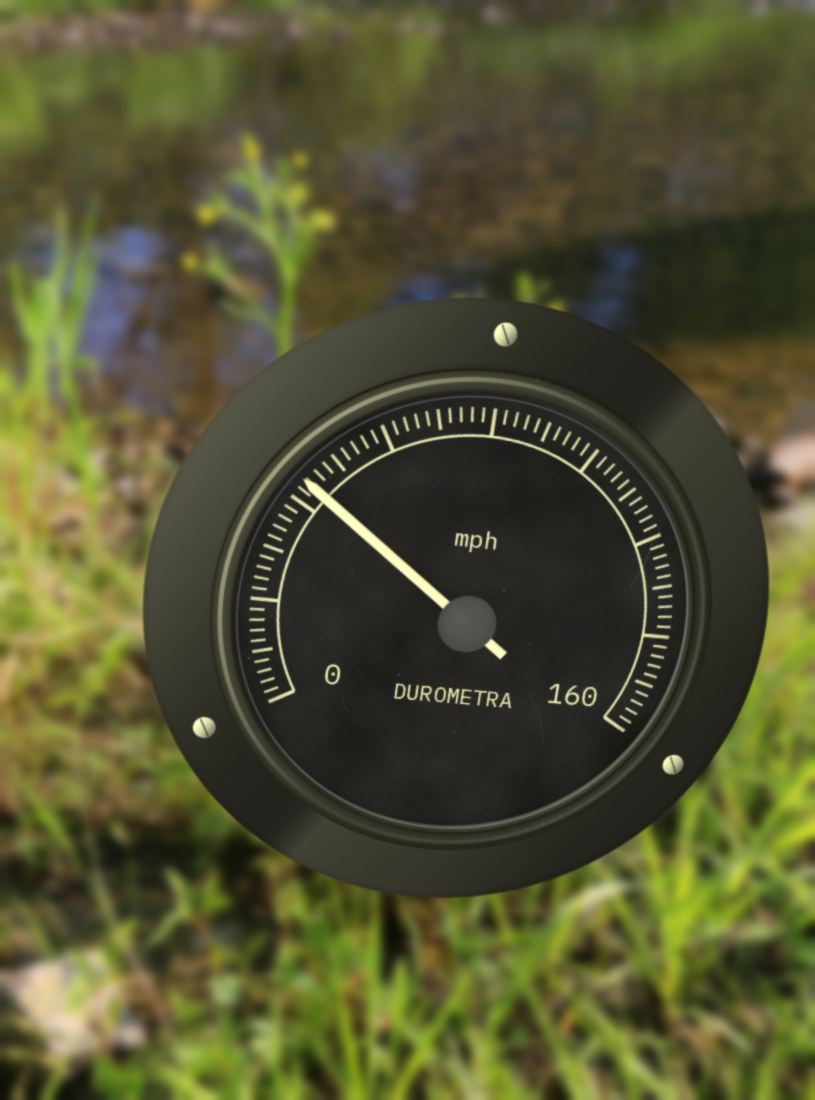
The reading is {"value": 44, "unit": "mph"}
